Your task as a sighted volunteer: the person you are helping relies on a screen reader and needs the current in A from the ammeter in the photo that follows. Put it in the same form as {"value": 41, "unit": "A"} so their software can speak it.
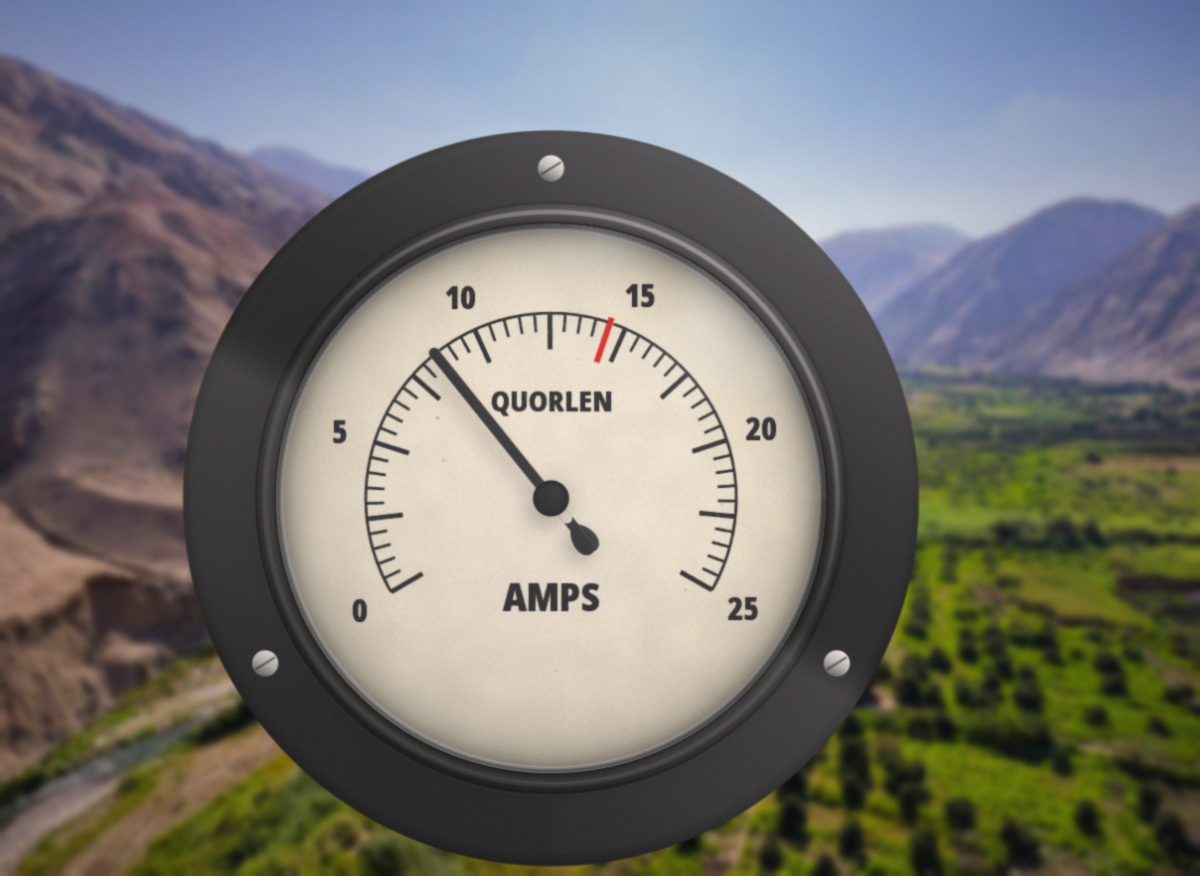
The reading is {"value": 8.5, "unit": "A"}
